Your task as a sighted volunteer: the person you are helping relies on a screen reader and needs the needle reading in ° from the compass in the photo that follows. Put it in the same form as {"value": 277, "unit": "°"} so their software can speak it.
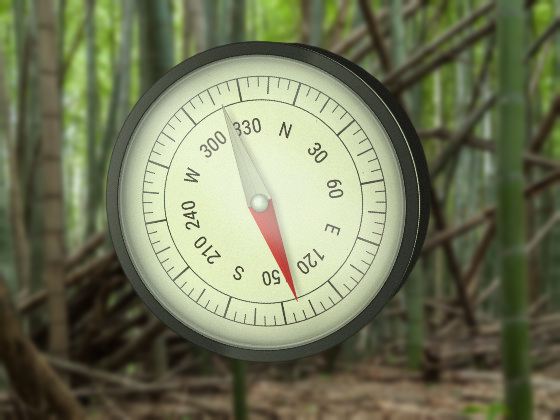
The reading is {"value": 140, "unit": "°"}
